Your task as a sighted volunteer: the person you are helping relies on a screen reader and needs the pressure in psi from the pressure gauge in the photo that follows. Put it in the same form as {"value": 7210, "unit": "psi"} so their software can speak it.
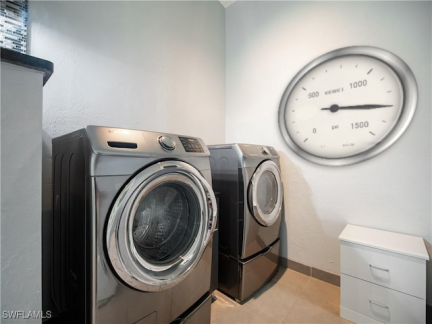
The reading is {"value": 1300, "unit": "psi"}
